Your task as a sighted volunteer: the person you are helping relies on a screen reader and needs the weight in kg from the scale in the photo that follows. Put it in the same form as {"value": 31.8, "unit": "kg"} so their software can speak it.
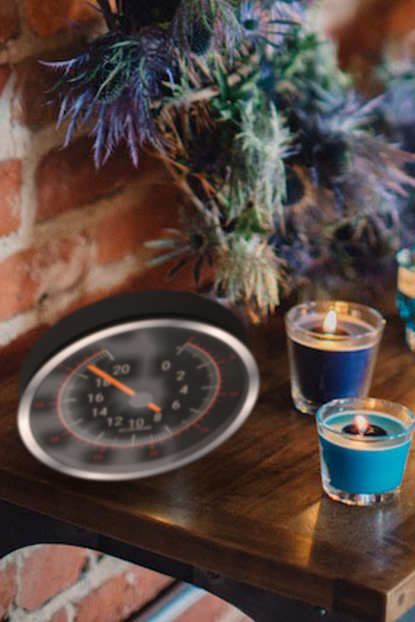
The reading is {"value": 19, "unit": "kg"}
